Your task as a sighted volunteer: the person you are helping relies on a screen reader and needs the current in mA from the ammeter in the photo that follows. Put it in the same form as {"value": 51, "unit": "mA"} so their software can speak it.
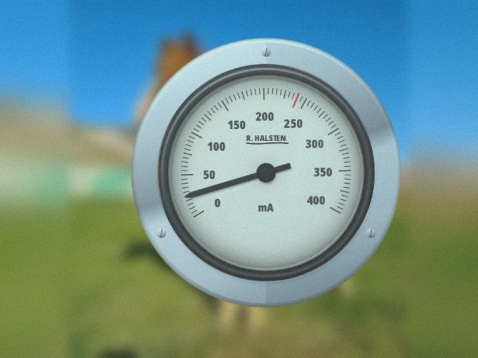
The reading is {"value": 25, "unit": "mA"}
